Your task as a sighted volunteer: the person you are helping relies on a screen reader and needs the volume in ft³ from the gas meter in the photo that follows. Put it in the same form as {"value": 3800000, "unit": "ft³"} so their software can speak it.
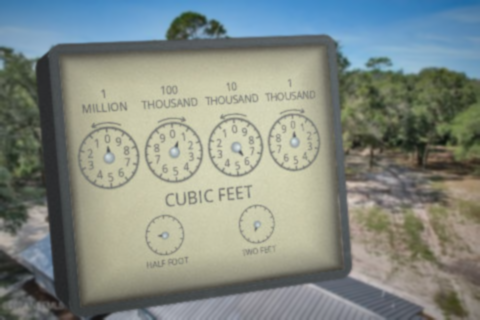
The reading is {"value": 6000, "unit": "ft³"}
